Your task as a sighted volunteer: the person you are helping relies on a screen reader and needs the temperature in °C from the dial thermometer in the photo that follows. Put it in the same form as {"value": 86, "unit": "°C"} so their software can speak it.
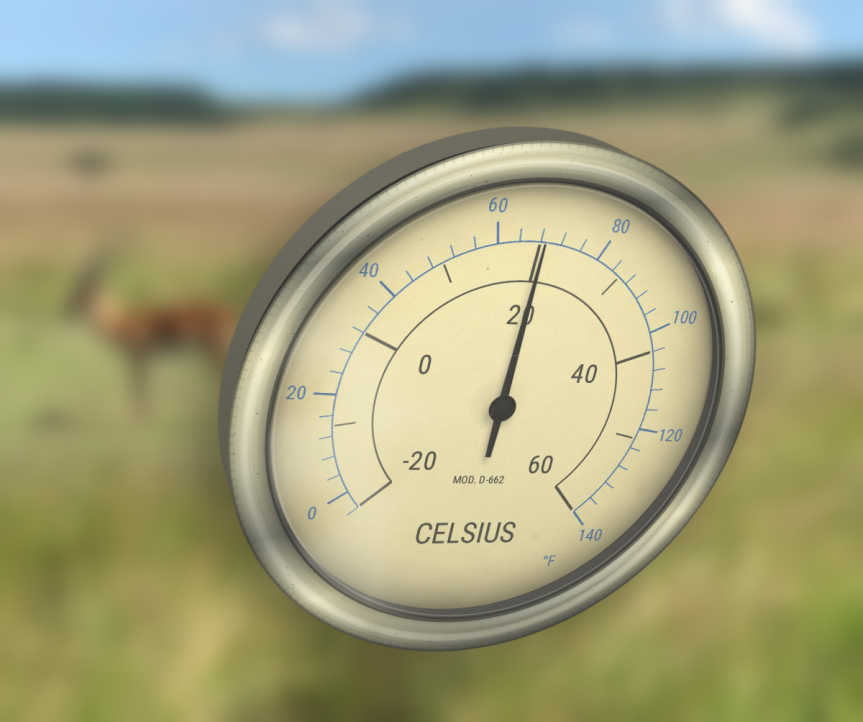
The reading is {"value": 20, "unit": "°C"}
